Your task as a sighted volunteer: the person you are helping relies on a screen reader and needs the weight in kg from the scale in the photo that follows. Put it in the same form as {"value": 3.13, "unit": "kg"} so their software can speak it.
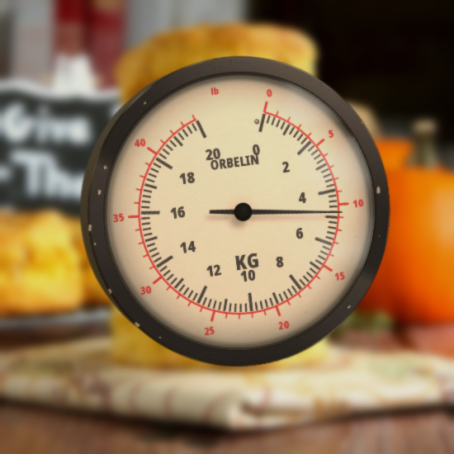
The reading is {"value": 4.8, "unit": "kg"}
